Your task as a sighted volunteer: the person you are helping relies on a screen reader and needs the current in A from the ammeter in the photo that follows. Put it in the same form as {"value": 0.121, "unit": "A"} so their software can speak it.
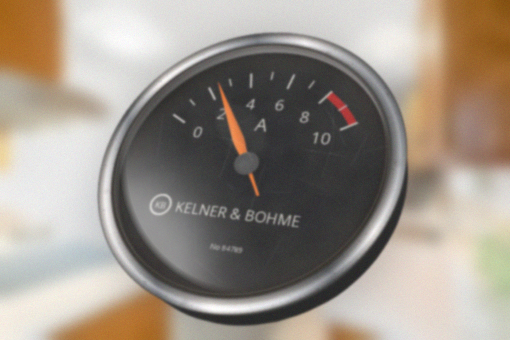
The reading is {"value": 2.5, "unit": "A"}
